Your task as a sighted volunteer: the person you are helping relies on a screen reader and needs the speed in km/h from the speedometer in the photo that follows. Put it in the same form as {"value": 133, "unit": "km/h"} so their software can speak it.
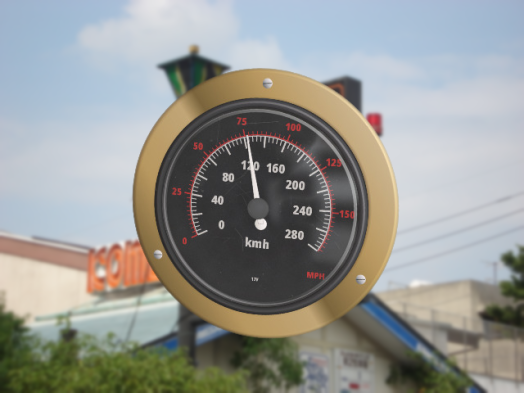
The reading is {"value": 124, "unit": "km/h"}
